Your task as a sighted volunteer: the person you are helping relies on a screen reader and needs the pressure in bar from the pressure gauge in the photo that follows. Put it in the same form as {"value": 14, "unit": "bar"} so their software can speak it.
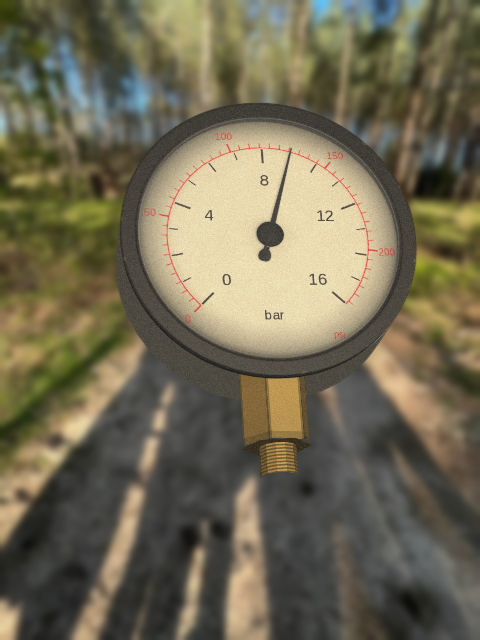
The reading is {"value": 9, "unit": "bar"}
